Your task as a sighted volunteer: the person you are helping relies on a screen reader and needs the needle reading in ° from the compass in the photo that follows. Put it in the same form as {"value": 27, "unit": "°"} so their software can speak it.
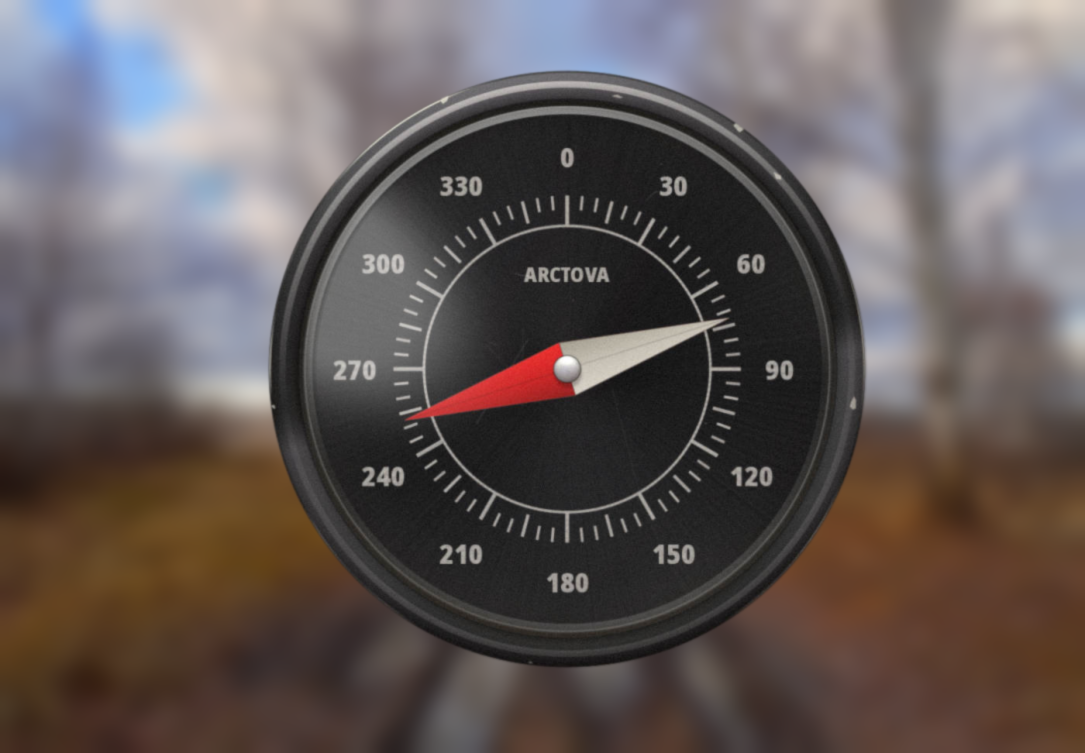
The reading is {"value": 252.5, "unit": "°"}
